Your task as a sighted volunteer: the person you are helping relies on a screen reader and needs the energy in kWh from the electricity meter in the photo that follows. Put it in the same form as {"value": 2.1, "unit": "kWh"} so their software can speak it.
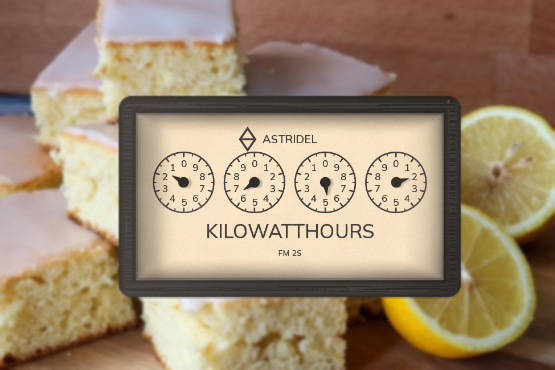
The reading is {"value": 1652, "unit": "kWh"}
